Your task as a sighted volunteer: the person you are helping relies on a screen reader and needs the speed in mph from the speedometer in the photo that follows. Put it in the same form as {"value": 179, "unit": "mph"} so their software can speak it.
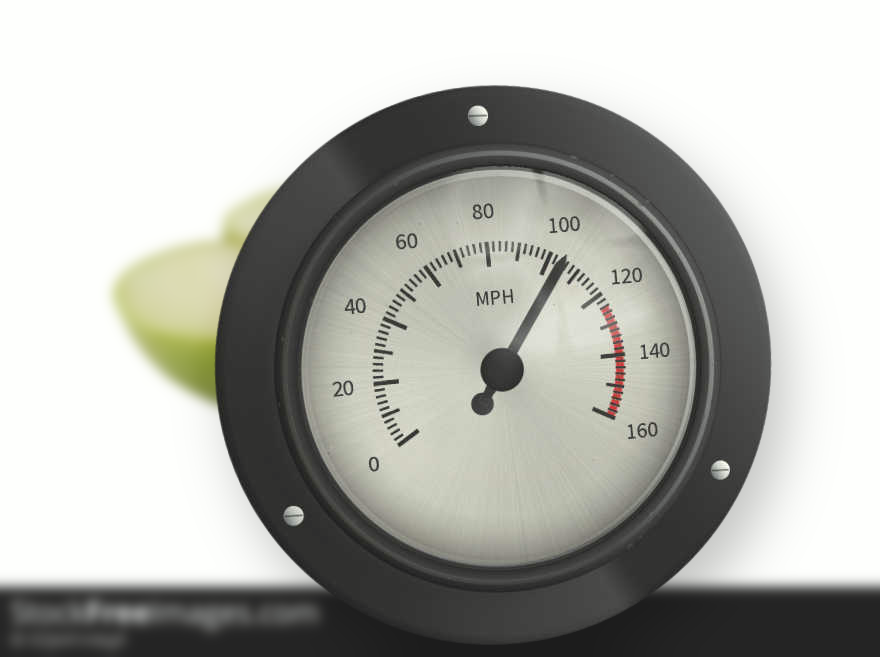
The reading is {"value": 104, "unit": "mph"}
